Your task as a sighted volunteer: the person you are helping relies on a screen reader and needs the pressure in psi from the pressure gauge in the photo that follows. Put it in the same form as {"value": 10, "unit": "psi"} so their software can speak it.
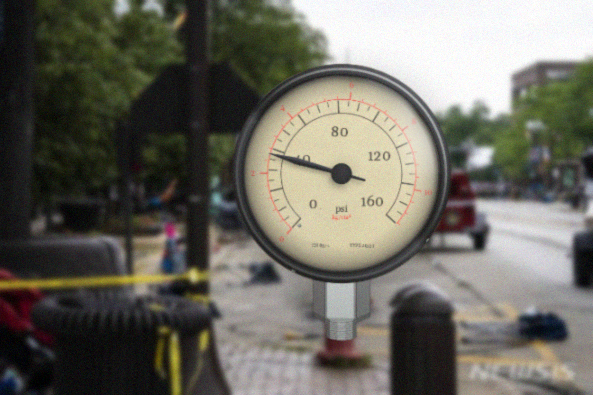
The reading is {"value": 37.5, "unit": "psi"}
